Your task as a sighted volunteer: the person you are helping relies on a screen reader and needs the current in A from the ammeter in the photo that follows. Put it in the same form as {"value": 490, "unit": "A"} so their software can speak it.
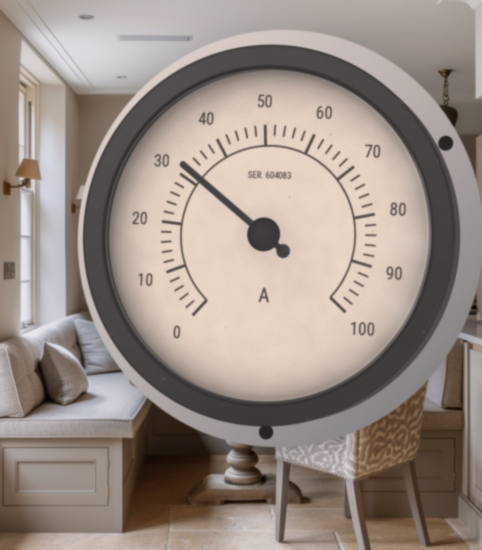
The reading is {"value": 32, "unit": "A"}
